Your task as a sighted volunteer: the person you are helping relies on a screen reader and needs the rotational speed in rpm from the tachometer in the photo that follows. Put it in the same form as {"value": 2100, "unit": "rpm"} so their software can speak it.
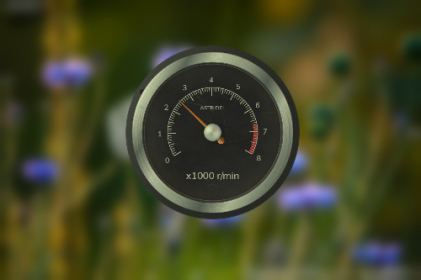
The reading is {"value": 2500, "unit": "rpm"}
